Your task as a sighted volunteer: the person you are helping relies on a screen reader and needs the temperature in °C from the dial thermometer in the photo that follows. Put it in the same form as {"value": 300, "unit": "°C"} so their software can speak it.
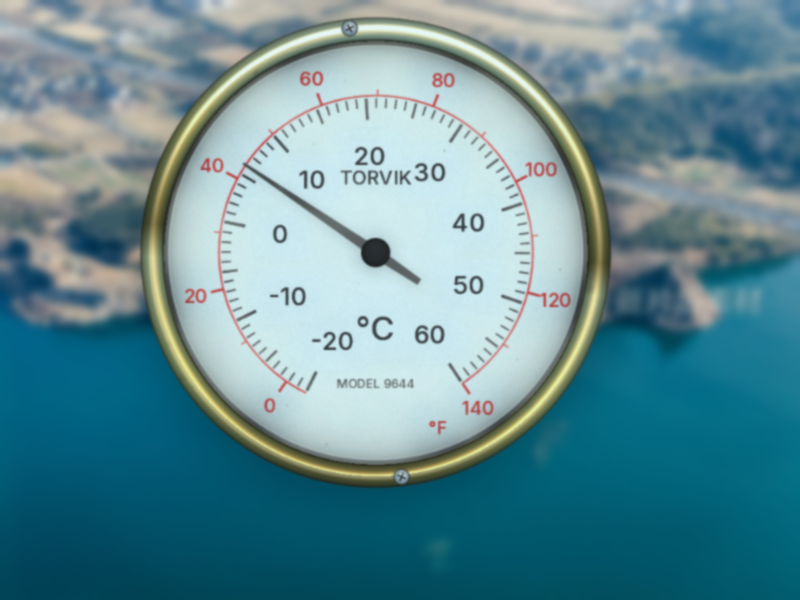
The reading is {"value": 6, "unit": "°C"}
